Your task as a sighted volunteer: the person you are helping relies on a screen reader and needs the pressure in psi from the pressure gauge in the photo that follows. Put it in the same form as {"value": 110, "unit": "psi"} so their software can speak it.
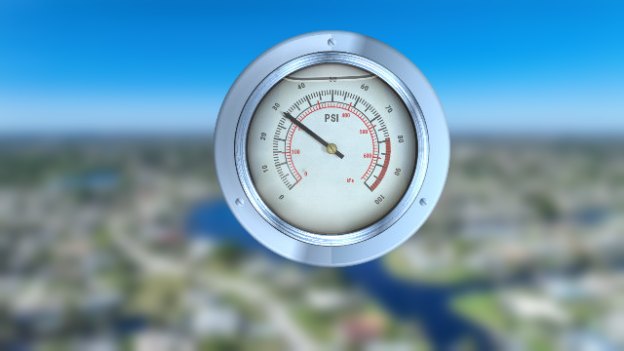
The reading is {"value": 30, "unit": "psi"}
